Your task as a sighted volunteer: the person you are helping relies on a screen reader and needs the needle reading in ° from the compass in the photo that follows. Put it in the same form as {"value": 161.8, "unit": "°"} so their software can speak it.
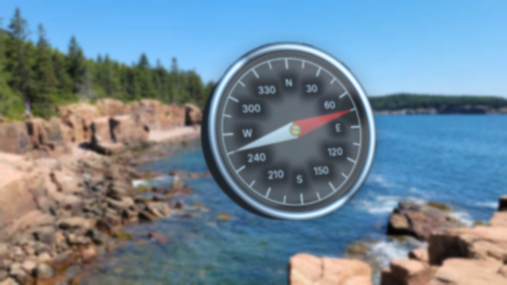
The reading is {"value": 75, "unit": "°"}
